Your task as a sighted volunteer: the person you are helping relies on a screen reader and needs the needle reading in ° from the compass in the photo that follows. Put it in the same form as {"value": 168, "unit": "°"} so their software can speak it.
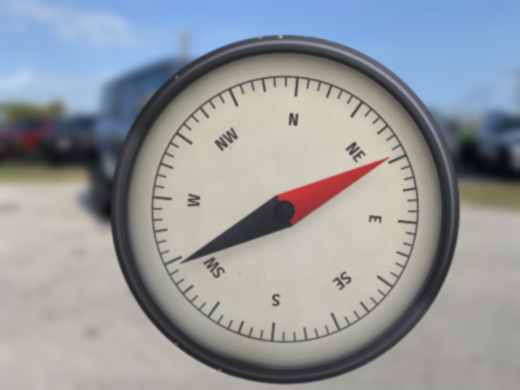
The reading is {"value": 57.5, "unit": "°"}
